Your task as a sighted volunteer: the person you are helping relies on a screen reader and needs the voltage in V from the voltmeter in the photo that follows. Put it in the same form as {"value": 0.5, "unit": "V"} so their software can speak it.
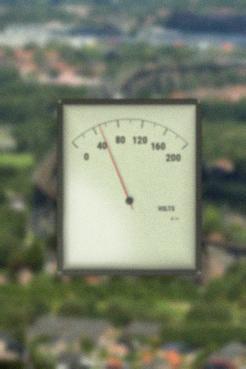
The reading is {"value": 50, "unit": "V"}
